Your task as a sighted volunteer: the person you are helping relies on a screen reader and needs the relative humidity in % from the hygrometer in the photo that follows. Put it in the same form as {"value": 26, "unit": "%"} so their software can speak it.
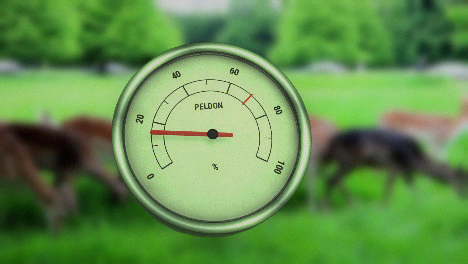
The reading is {"value": 15, "unit": "%"}
